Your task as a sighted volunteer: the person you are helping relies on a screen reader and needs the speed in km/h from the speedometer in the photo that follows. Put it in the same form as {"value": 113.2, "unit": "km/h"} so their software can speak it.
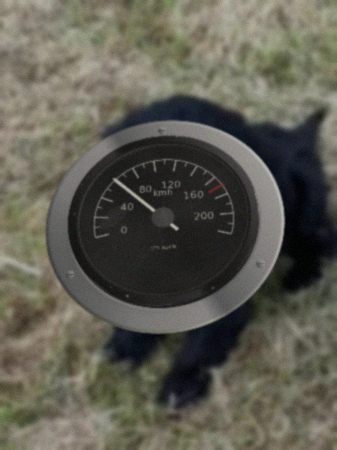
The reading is {"value": 60, "unit": "km/h"}
